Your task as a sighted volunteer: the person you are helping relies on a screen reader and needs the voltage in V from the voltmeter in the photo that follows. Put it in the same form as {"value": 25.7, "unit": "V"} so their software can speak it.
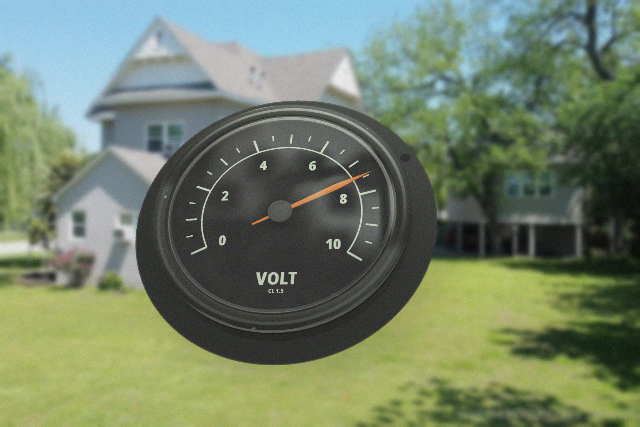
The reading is {"value": 7.5, "unit": "V"}
